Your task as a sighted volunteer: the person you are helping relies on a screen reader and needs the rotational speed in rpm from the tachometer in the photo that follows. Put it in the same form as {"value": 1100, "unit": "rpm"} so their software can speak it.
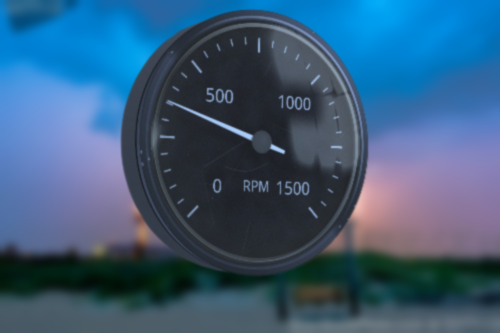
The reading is {"value": 350, "unit": "rpm"}
